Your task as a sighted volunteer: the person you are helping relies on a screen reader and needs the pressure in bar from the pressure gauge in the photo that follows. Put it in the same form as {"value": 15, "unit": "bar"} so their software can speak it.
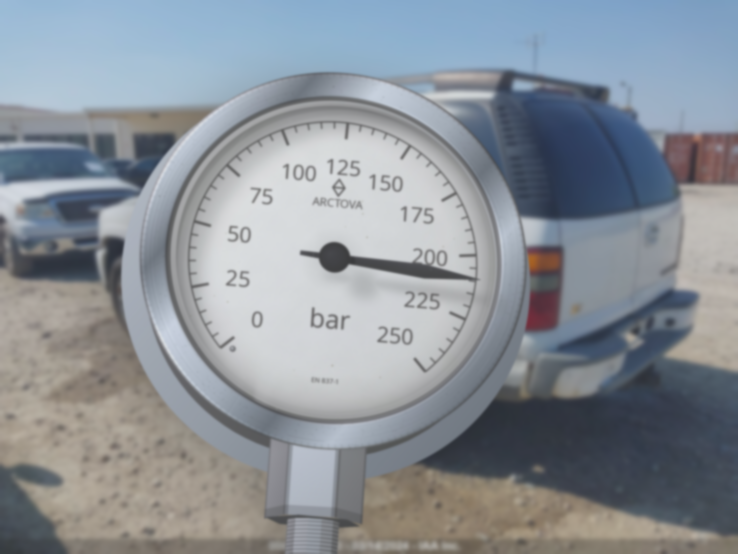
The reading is {"value": 210, "unit": "bar"}
